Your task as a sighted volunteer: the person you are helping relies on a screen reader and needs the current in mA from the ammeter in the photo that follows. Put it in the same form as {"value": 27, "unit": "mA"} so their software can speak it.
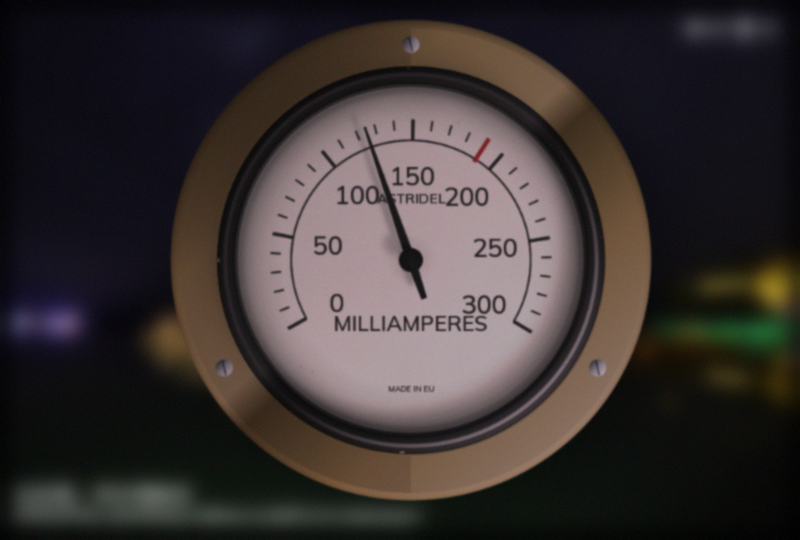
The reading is {"value": 125, "unit": "mA"}
